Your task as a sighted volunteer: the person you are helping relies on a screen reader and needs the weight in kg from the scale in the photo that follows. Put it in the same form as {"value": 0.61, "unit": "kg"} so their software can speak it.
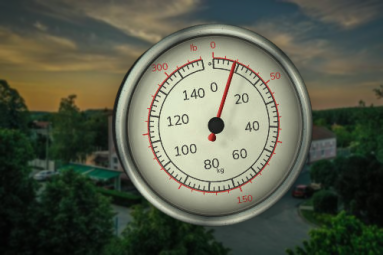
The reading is {"value": 8, "unit": "kg"}
